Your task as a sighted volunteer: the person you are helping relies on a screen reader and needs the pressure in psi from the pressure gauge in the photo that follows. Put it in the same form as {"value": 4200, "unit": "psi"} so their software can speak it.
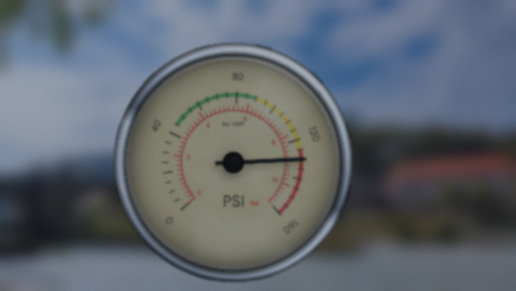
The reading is {"value": 130, "unit": "psi"}
